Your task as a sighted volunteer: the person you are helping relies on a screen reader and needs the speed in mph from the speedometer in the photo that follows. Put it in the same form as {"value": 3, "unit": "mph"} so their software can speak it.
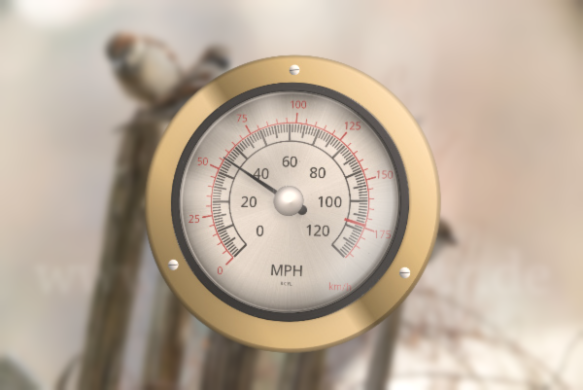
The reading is {"value": 35, "unit": "mph"}
